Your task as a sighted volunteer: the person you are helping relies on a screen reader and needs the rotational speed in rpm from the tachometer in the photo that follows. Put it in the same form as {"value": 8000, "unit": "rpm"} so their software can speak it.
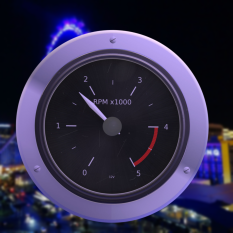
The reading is {"value": 1750, "unit": "rpm"}
